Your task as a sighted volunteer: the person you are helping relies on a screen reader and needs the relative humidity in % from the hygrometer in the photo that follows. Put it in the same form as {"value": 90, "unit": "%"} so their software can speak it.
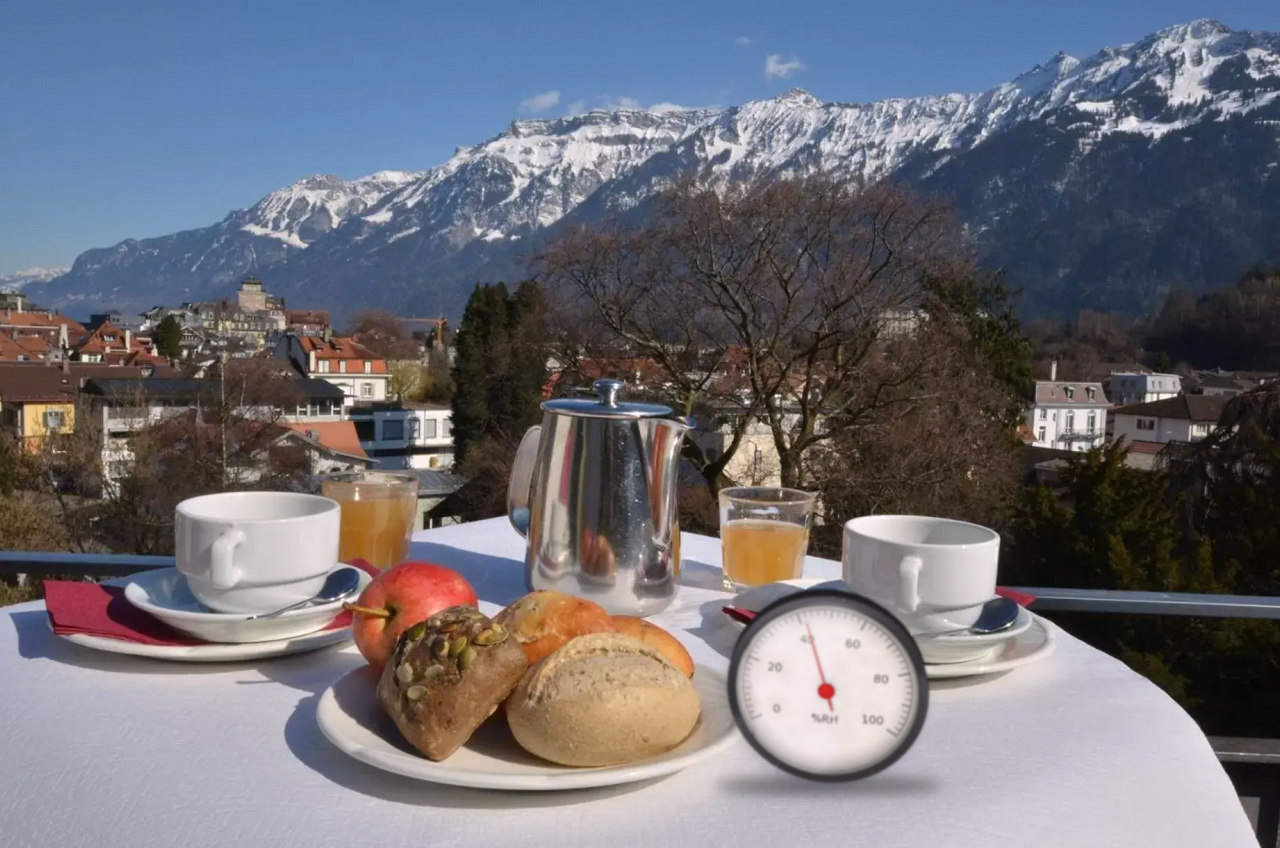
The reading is {"value": 42, "unit": "%"}
